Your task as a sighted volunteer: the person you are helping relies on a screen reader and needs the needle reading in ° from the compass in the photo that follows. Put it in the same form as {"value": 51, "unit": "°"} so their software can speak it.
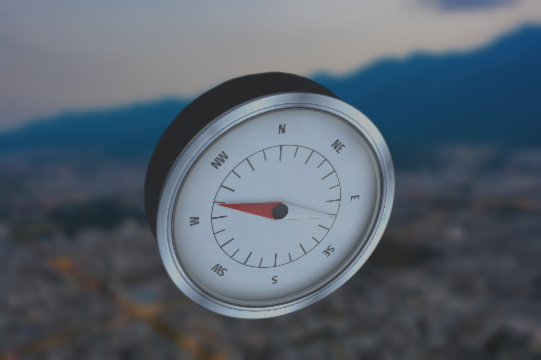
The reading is {"value": 285, "unit": "°"}
